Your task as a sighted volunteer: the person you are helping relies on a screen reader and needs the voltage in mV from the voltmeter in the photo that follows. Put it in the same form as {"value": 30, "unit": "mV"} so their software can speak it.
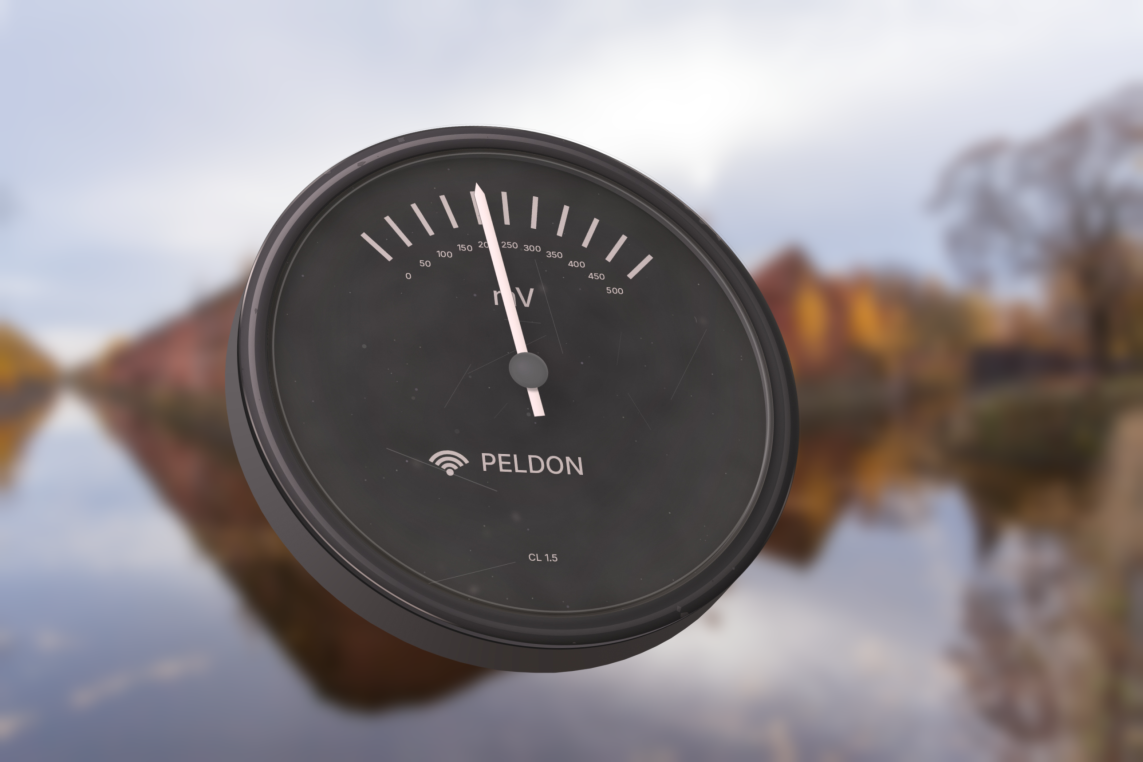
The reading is {"value": 200, "unit": "mV"}
